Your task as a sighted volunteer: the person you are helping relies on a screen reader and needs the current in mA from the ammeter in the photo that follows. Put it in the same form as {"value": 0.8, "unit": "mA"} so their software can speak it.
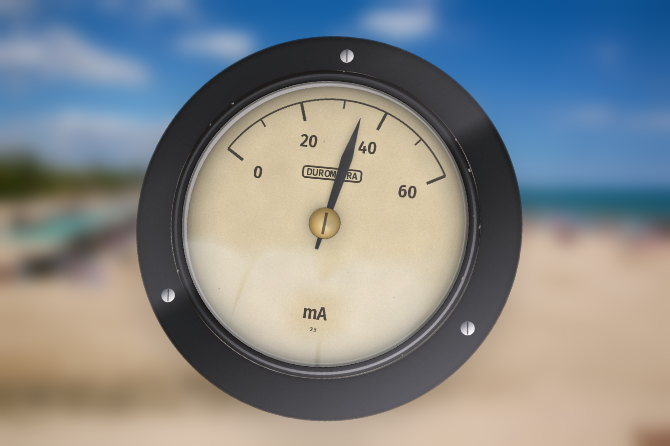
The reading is {"value": 35, "unit": "mA"}
